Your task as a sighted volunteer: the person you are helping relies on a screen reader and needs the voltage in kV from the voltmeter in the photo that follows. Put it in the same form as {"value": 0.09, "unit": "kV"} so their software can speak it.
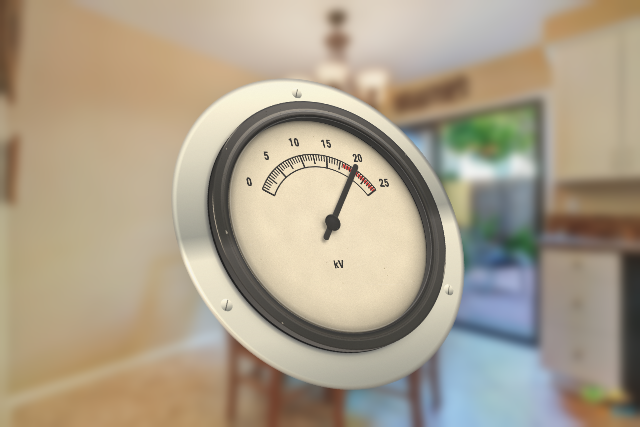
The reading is {"value": 20, "unit": "kV"}
